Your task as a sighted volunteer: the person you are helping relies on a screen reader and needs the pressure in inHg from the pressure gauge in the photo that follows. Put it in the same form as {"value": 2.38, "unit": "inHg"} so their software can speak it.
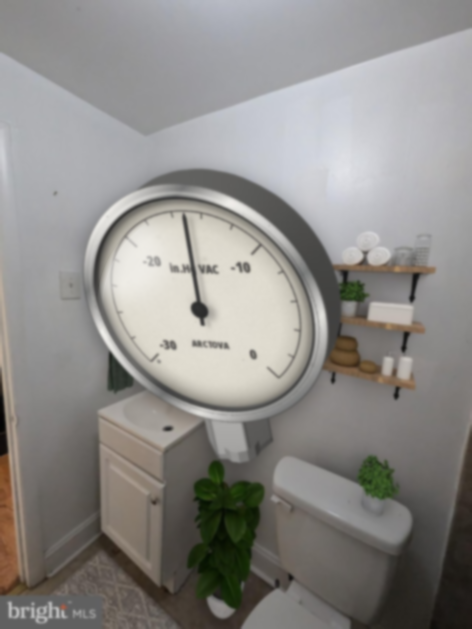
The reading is {"value": -15, "unit": "inHg"}
